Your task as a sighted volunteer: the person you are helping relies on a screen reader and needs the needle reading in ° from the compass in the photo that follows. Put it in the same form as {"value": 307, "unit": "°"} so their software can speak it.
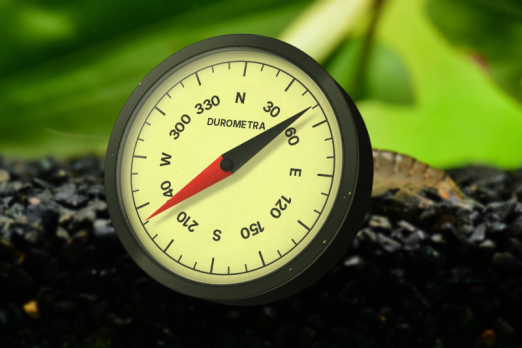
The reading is {"value": 230, "unit": "°"}
